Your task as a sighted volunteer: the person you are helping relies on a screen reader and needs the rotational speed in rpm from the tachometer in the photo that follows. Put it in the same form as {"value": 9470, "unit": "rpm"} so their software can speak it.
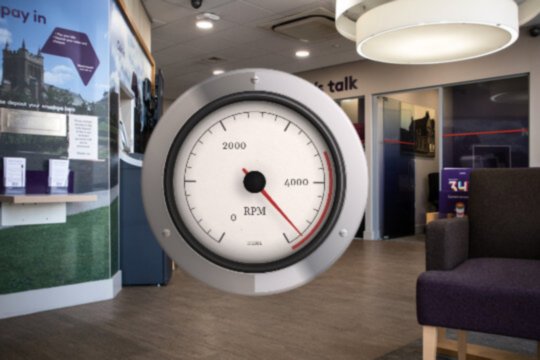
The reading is {"value": 4800, "unit": "rpm"}
